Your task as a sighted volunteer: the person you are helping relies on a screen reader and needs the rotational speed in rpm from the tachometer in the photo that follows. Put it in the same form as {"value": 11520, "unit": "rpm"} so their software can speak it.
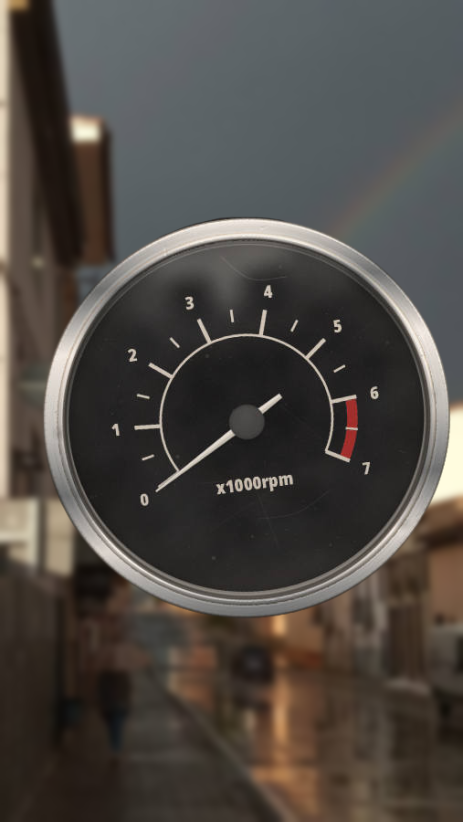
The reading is {"value": 0, "unit": "rpm"}
